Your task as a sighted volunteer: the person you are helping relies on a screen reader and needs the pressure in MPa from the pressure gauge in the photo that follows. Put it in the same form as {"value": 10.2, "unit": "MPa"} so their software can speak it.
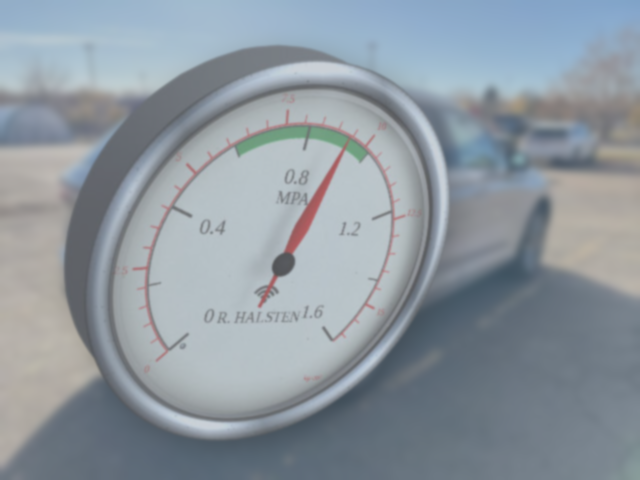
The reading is {"value": 0.9, "unit": "MPa"}
